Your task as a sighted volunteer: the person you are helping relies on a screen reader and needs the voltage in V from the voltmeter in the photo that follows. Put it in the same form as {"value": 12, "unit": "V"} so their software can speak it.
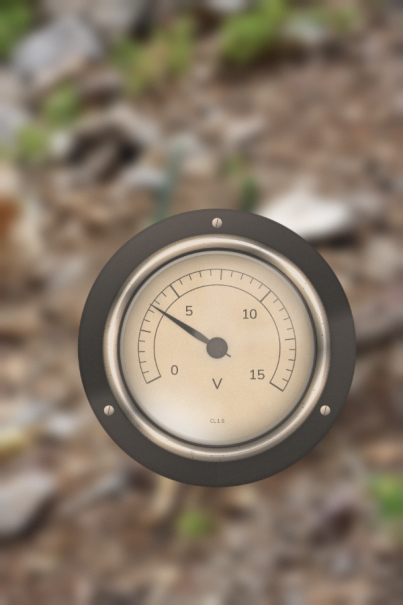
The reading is {"value": 3.75, "unit": "V"}
